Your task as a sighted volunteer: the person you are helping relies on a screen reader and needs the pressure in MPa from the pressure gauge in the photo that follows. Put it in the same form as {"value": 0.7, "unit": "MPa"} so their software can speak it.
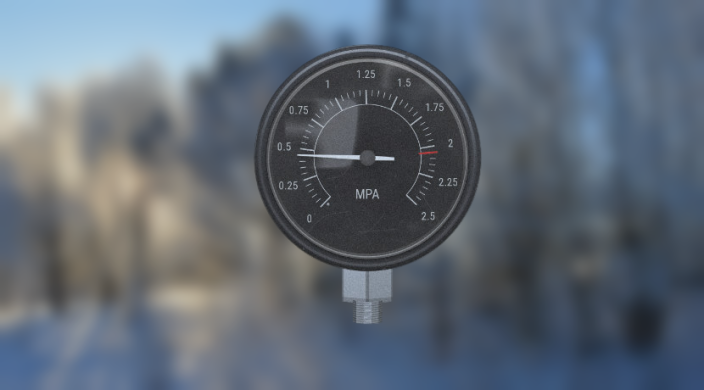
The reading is {"value": 0.45, "unit": "MPa"}
